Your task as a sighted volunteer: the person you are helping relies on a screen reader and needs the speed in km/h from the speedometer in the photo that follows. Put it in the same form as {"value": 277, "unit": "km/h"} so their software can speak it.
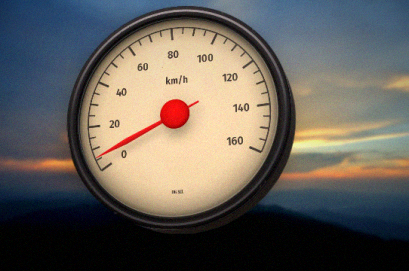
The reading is {"value": 5, "unit": "km/h"}
